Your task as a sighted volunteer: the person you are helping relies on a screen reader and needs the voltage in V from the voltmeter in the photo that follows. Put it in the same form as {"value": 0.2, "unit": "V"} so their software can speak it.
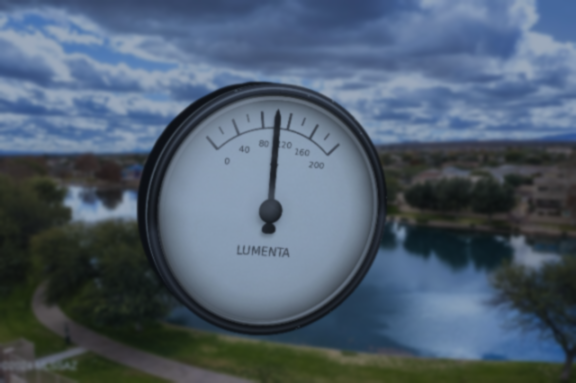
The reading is {"value": 100, "unit": "V"}
